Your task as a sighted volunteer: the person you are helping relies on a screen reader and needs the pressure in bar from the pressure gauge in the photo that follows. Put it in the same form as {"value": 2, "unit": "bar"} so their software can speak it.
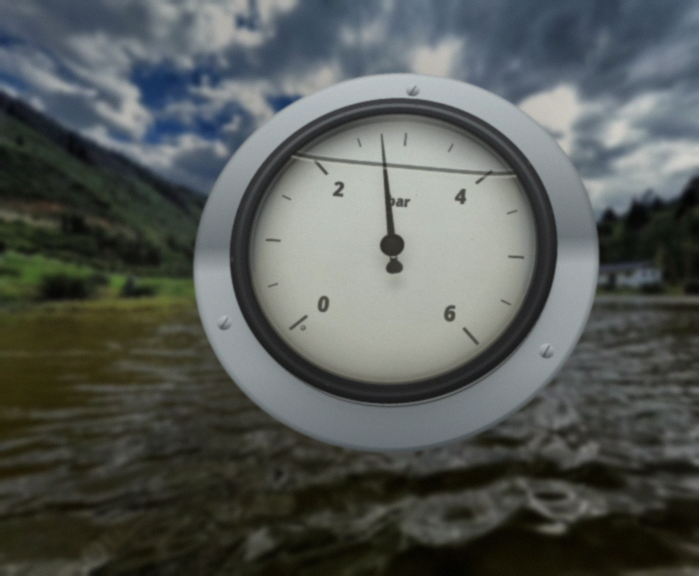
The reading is {"value": 2.75, "unit": "bar"}
